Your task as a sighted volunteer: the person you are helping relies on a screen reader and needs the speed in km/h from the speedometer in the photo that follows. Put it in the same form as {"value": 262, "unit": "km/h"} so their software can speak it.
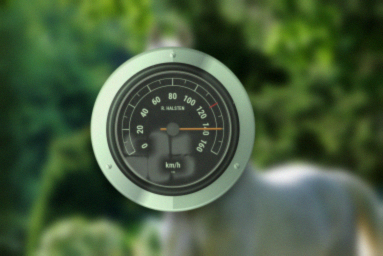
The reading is {"value": 140, "unit": "km/h"}
